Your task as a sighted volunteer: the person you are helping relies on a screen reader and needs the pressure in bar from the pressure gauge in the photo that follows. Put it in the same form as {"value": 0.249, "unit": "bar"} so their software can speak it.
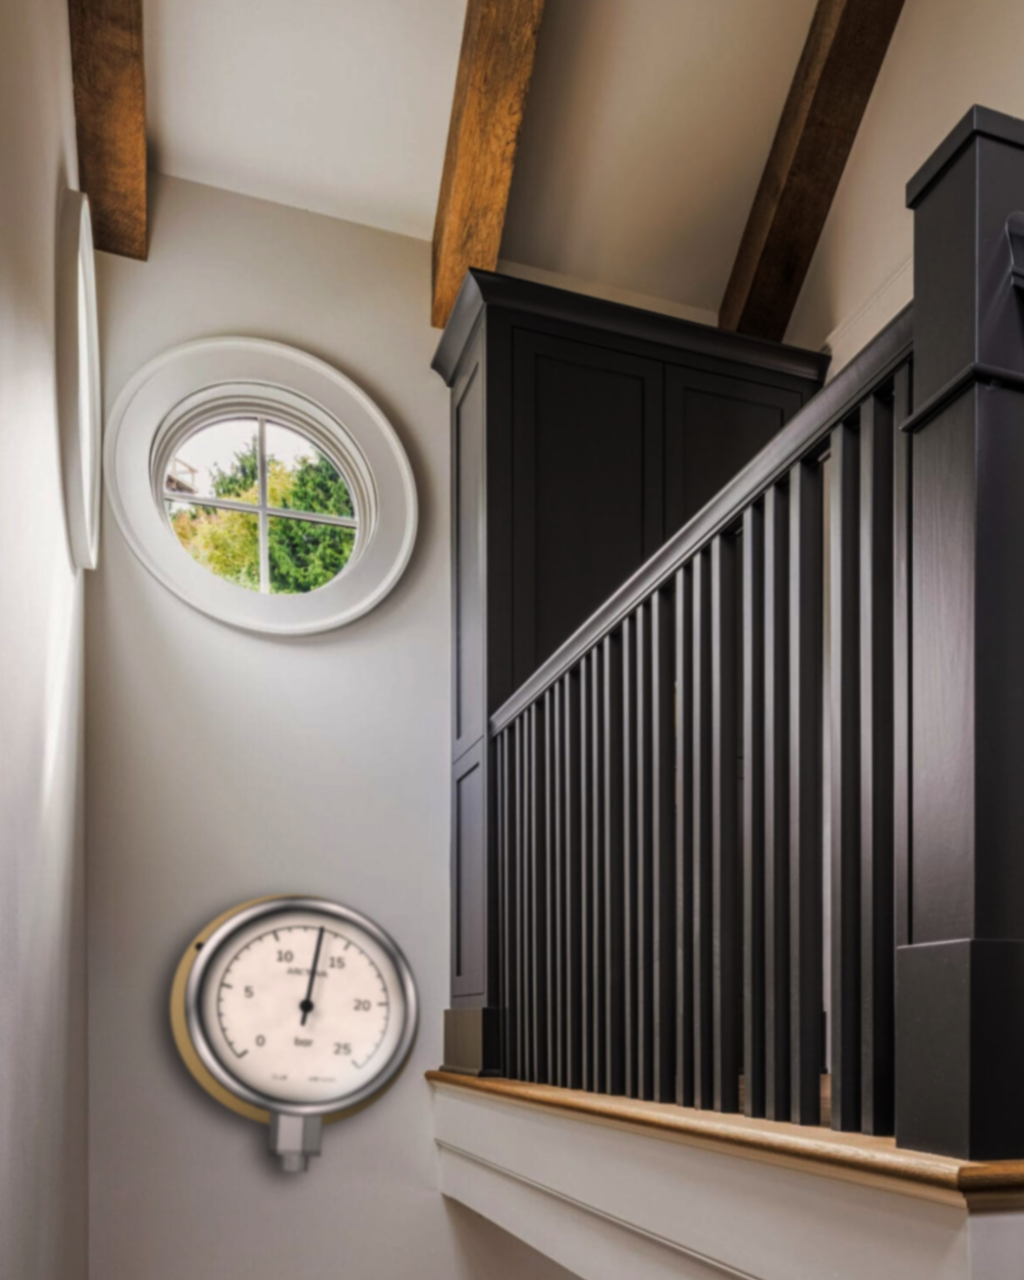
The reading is {"value": 13, "unit": "bar"}
